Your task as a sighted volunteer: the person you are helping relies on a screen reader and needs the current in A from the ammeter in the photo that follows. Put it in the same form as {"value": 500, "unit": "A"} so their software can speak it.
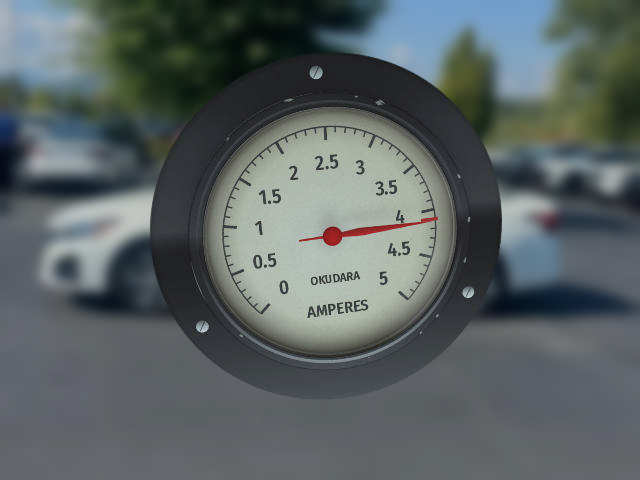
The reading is {"value": 4.1, "unit": "A"}
